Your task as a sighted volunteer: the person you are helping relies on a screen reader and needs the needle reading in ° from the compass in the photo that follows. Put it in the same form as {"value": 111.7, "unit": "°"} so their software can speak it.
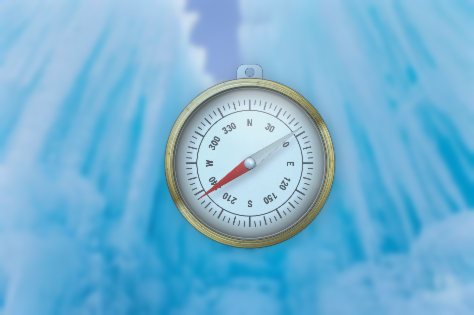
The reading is {"value": 235, "unit": "°"}
